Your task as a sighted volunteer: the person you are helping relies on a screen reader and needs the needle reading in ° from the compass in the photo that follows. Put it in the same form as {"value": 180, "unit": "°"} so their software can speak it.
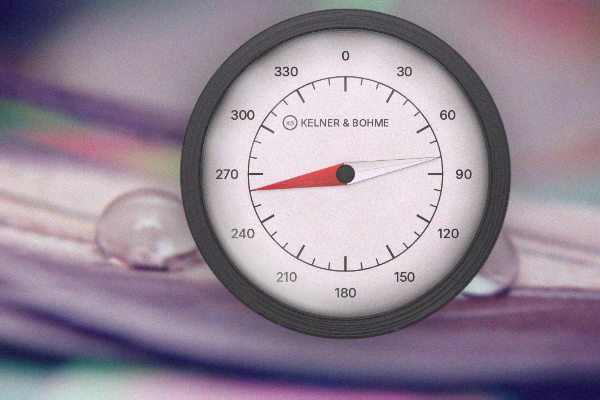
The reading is {"value": 260, "unit": "°"}
